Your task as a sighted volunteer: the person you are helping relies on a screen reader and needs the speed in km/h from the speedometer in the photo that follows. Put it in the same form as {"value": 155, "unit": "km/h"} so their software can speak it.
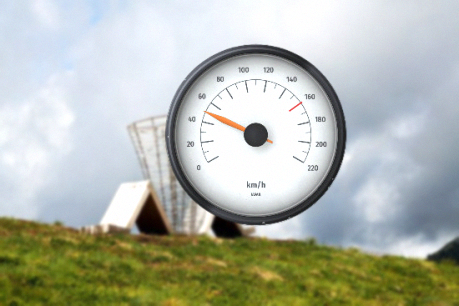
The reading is {"value": 50, "unit": "km/h"}
